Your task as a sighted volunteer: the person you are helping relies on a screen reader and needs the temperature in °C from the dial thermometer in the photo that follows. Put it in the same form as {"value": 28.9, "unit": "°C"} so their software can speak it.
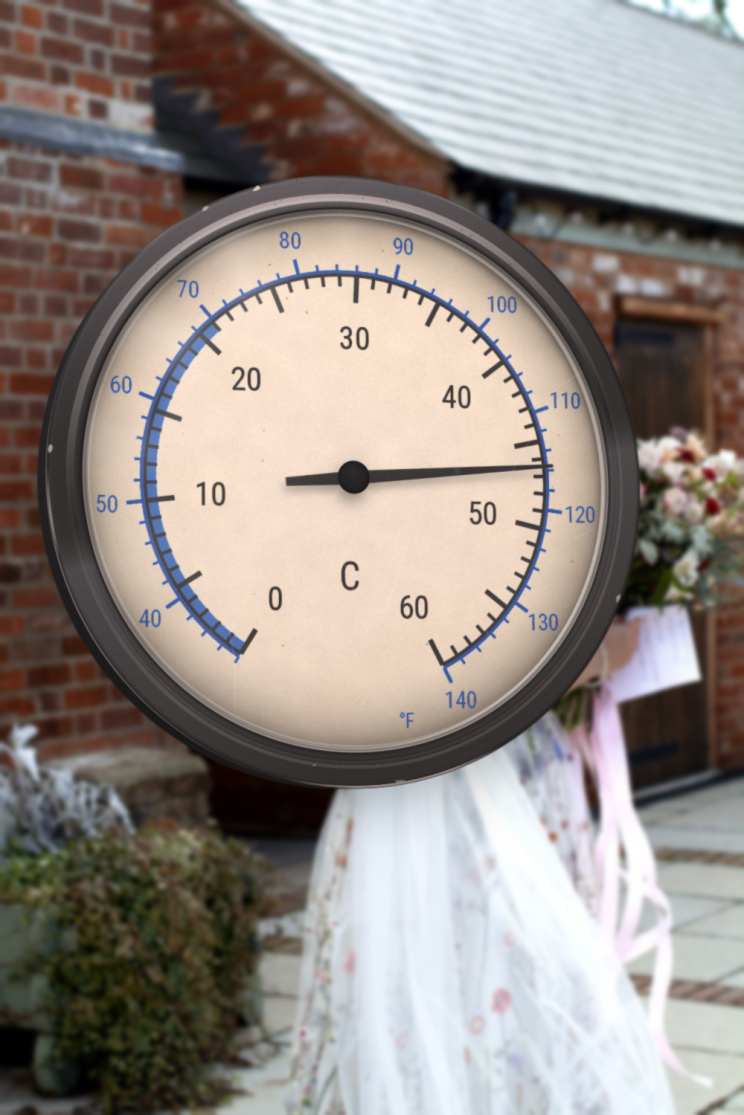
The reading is {"value": 46.5, "unit": "°C"}
